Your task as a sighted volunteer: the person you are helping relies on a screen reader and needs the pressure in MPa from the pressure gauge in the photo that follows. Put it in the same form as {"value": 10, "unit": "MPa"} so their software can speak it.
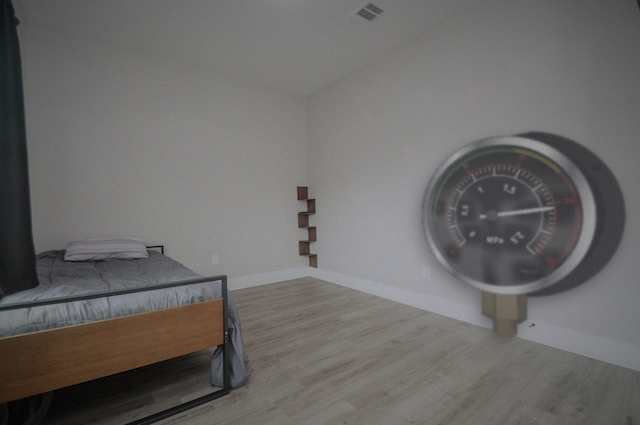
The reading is {"value": 2, "unit": "MPa"}
